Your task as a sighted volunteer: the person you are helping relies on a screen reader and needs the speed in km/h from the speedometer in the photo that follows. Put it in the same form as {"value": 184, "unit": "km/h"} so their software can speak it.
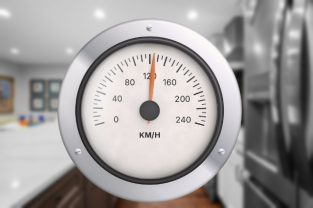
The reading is {"value": 125, "unit": "km/h"}
